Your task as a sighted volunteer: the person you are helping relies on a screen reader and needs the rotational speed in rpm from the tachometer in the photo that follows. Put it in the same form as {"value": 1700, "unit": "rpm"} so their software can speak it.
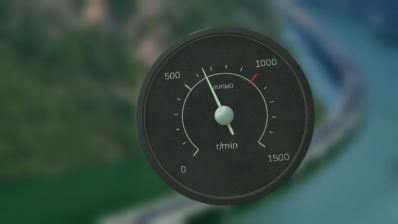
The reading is {"value": 650, "unit": "rpm"}
